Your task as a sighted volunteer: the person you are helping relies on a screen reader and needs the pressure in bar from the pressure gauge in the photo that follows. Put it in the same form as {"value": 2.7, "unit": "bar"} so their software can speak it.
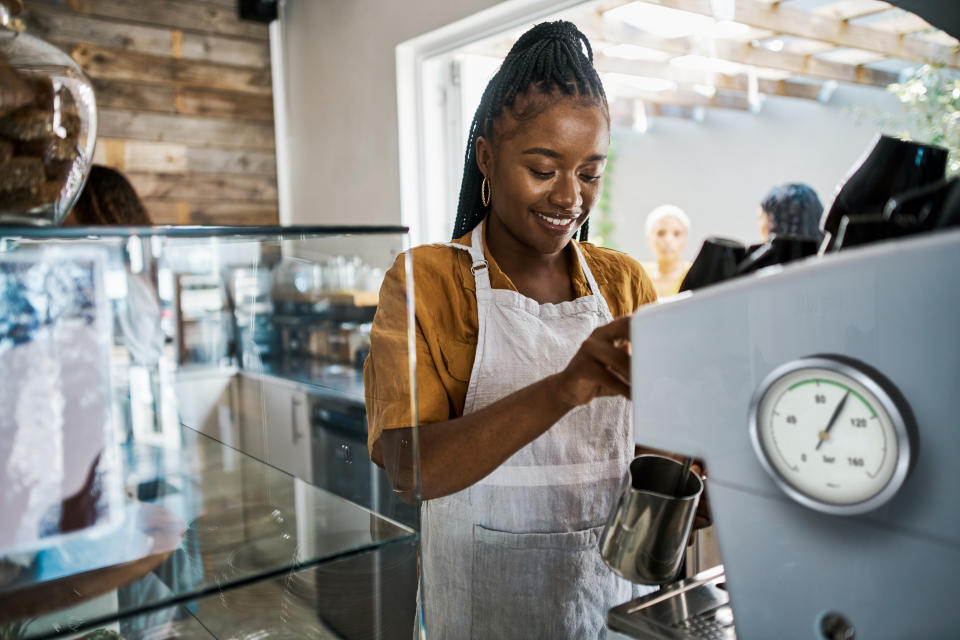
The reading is {"value": 100, "unit": "bar"}
